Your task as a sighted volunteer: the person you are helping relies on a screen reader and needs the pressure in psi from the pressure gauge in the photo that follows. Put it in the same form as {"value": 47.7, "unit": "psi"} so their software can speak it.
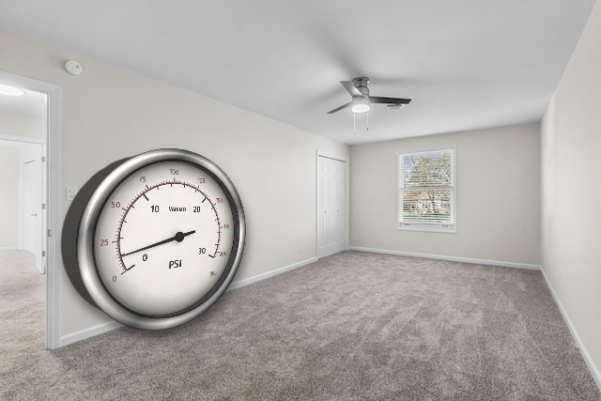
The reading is {"value": 2, "unit": "psi"}
